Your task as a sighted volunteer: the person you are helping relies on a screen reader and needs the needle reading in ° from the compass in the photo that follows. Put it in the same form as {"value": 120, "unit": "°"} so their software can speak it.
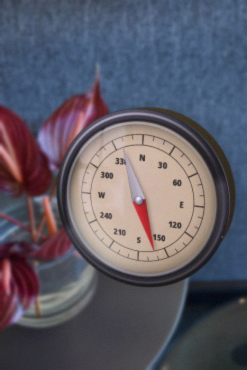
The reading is {"value": 160, "unit": "°"}
